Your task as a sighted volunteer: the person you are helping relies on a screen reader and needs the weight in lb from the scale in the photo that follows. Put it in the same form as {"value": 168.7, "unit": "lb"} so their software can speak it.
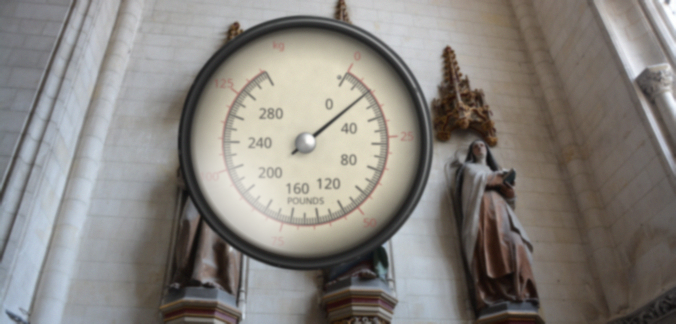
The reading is {"value": 20, "unit": "lb"}
